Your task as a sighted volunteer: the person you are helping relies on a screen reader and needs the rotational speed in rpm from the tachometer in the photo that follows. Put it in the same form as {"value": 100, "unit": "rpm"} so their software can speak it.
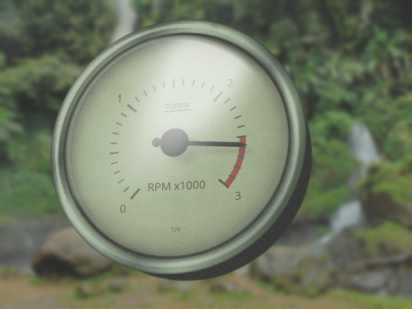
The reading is {"value": 2600, "unit": "rpm"}
